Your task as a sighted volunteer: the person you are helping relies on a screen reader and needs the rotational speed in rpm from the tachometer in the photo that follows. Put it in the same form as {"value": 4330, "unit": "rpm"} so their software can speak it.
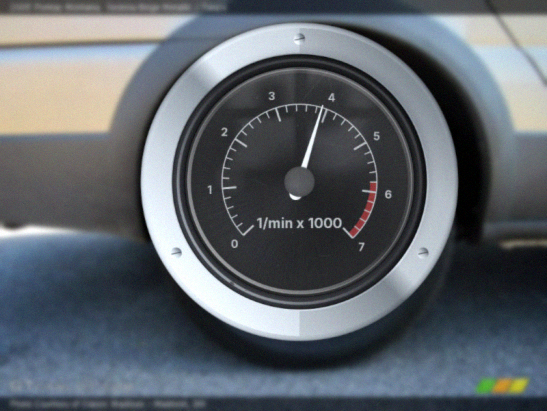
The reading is {"value": 3900, "unit": "rpm"}
